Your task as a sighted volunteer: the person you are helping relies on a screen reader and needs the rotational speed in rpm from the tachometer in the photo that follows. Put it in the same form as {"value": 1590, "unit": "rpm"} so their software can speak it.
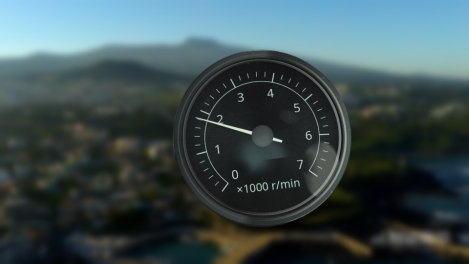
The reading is {"value": 1800, "unit": "rpm"}
